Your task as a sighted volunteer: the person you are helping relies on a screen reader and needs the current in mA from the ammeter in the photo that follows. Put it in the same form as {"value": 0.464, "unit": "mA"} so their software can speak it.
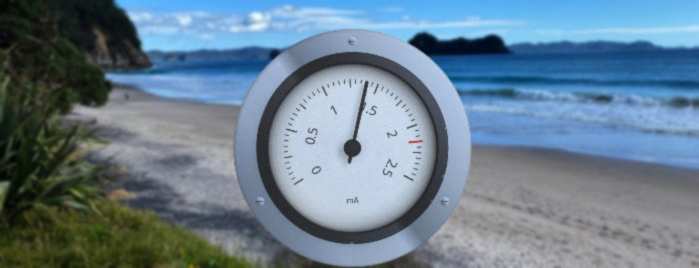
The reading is {"value": 1.4, "unit": "mA"}
